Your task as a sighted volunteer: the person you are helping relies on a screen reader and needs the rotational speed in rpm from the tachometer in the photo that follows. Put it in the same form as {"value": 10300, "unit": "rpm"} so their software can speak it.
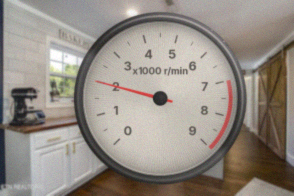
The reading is {"value": 2000, "unit": "rpm"}
